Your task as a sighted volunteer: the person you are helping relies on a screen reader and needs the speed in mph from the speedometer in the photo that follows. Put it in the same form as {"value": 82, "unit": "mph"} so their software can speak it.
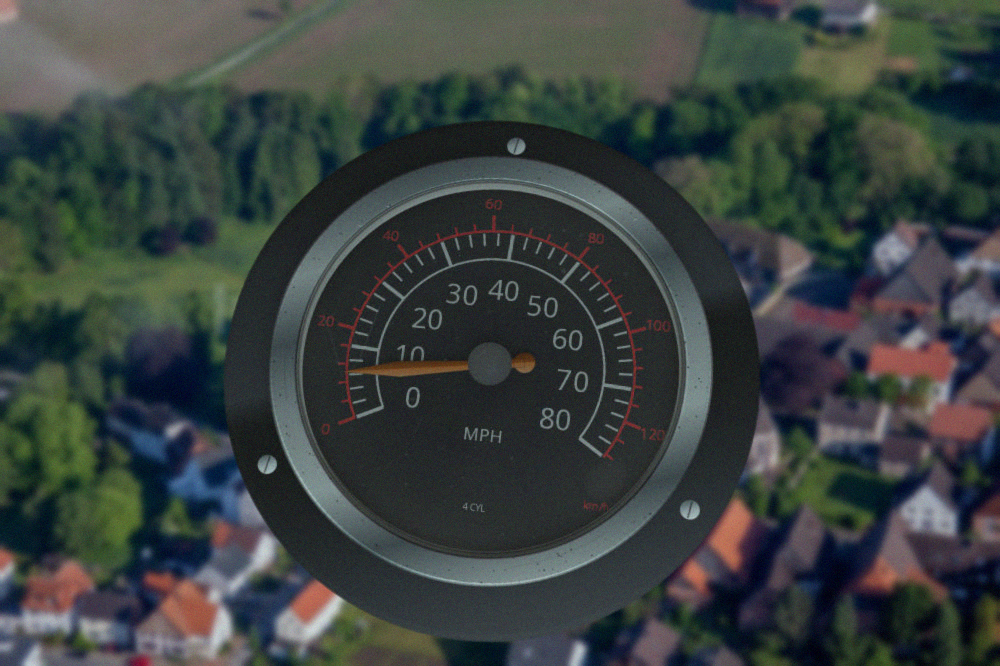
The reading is {"value": 6, "unit": "mph"}
